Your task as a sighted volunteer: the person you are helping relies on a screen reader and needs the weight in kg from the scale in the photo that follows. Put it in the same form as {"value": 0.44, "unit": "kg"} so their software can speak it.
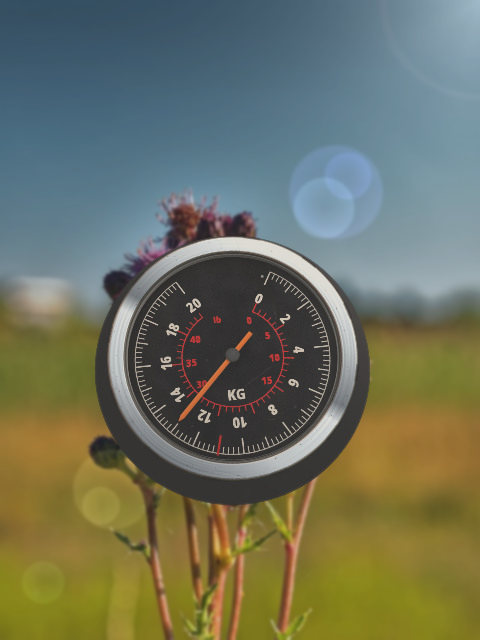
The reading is {"value": 13, "unit": "kg"}
